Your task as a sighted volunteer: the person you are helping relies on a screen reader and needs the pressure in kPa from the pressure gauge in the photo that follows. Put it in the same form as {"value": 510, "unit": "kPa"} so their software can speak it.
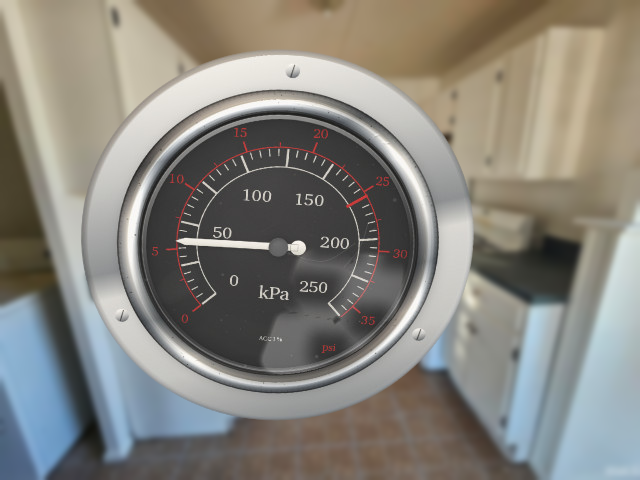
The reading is {"value": 40, "unit": "kPa"}
